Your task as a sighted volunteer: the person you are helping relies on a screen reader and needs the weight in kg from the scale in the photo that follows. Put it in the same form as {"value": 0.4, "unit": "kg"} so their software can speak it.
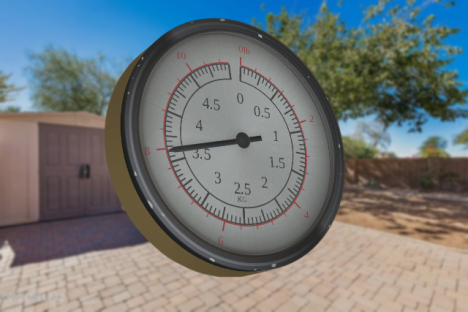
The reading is {"value": 3.6, "unit": "kg"}
